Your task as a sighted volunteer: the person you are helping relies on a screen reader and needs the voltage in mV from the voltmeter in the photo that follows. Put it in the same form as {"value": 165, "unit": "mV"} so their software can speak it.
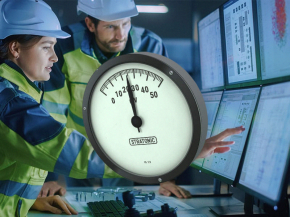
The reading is {"value": 25, "unit": "mV"}
